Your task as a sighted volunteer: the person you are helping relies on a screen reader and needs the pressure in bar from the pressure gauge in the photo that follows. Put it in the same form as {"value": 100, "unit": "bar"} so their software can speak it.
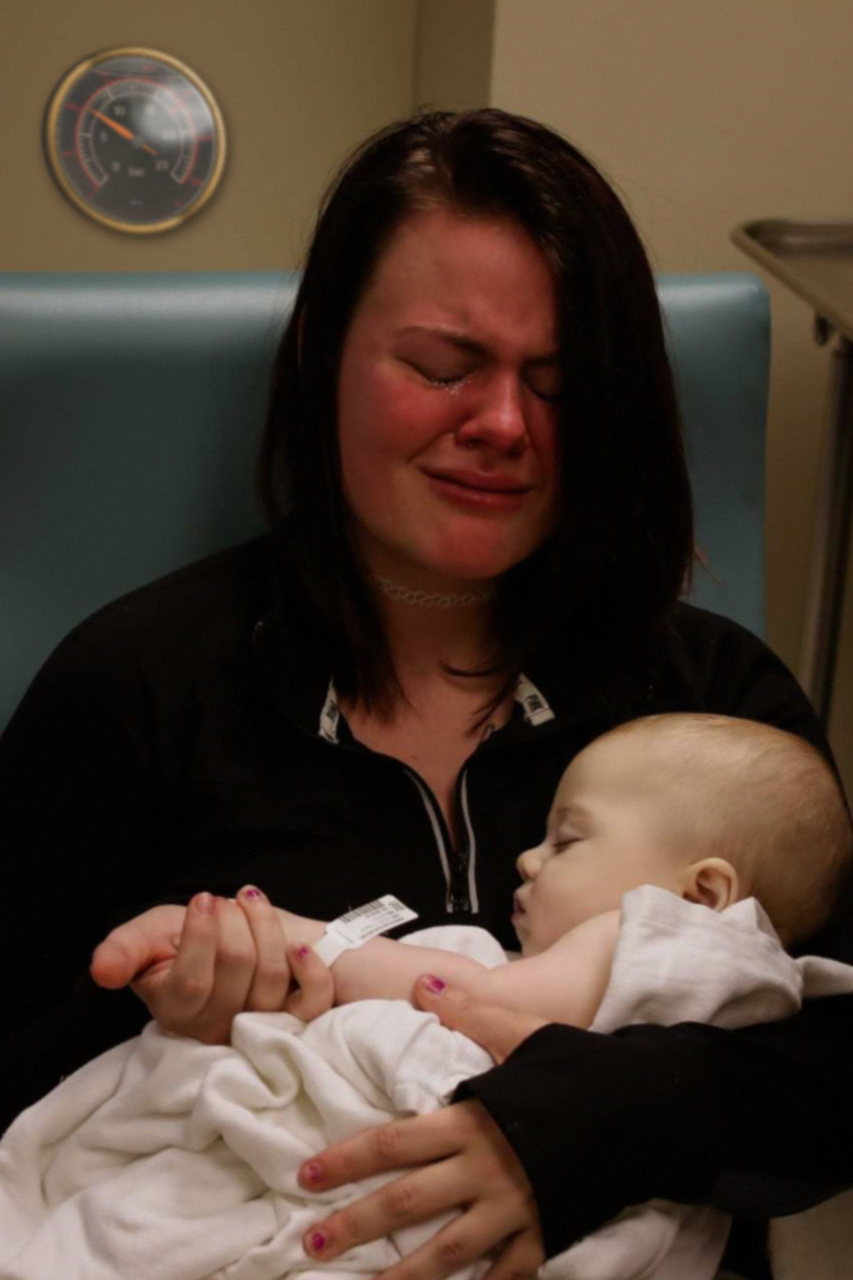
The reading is {"value": 7.5, "unit": "bar"}
